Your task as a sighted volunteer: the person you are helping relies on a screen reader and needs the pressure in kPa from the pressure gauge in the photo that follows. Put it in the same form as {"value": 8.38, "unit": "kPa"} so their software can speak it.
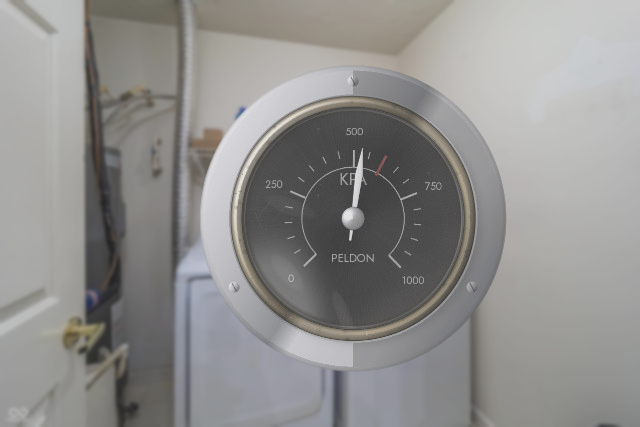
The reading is {"value": 525, "unit": "kPa"}
